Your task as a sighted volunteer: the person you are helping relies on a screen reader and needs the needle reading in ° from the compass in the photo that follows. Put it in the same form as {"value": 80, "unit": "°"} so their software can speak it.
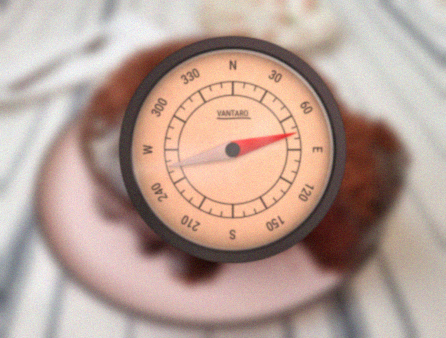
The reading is {"value": 75, "unit": "°"}
